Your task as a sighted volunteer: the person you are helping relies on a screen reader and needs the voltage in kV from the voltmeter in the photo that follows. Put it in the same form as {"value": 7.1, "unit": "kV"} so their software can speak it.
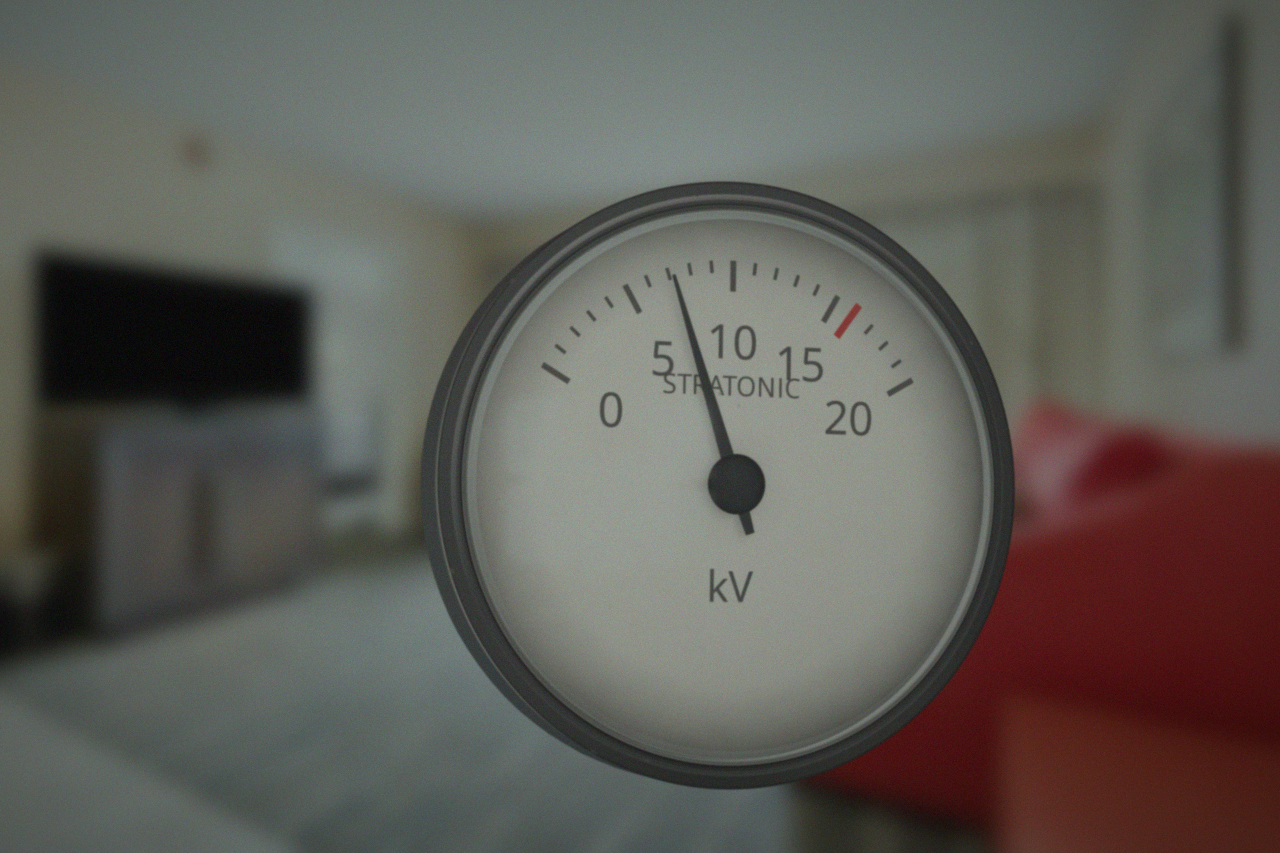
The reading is {"value": 7, "unit": "kV"}
